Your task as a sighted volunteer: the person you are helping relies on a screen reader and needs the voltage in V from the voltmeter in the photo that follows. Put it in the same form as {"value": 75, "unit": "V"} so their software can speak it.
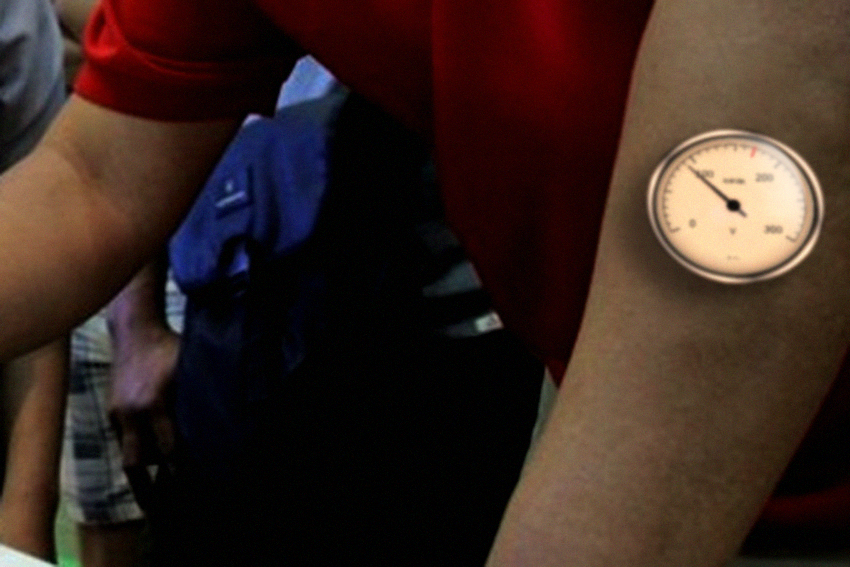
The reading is {"value": 90, "unit": "V"}
